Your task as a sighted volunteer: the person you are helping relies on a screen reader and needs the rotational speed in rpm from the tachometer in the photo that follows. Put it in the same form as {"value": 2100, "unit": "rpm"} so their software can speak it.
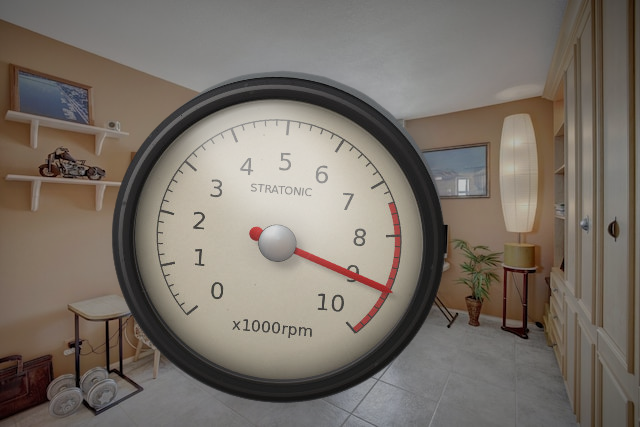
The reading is {"value": 9000, "unit": "rpm"}
